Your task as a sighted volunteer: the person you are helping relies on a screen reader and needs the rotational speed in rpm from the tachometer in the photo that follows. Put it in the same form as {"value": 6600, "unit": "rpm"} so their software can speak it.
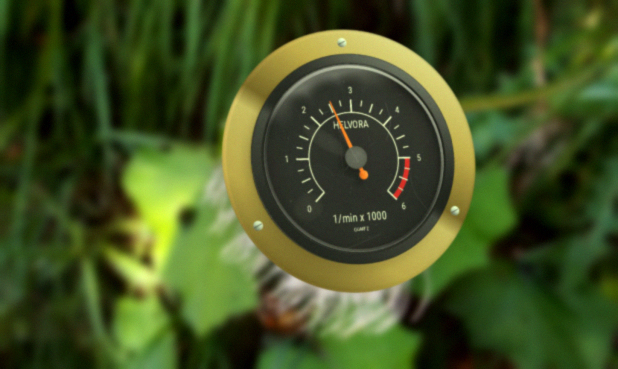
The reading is {"value": 2500, "unit": "rpm"}
